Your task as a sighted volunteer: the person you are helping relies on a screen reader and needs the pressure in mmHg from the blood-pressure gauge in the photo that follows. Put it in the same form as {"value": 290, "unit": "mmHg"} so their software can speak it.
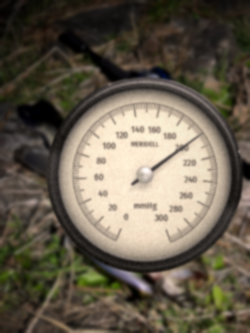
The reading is {"value": 200, "unit": "mmHg"}
